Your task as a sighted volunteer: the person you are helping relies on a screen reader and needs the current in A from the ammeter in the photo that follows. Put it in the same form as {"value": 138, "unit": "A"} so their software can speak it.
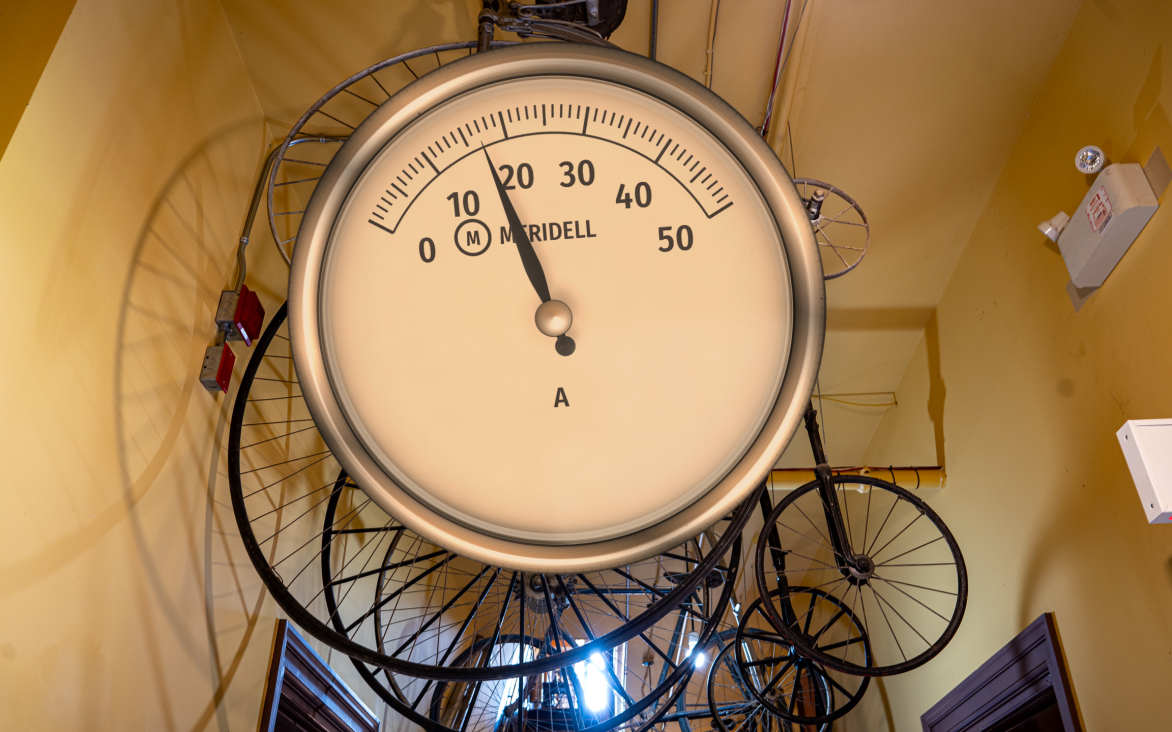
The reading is {"value": 17, "unit": "A"}
